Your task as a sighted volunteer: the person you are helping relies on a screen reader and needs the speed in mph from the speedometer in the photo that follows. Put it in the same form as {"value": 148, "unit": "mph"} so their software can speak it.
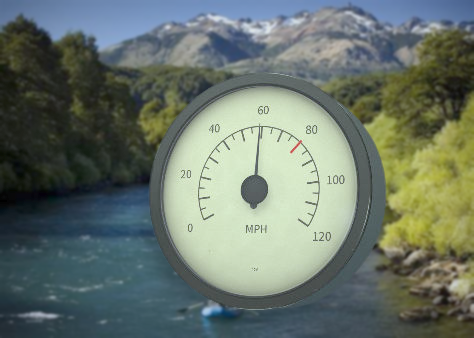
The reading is {"value": 60, "unit": "mph"}
